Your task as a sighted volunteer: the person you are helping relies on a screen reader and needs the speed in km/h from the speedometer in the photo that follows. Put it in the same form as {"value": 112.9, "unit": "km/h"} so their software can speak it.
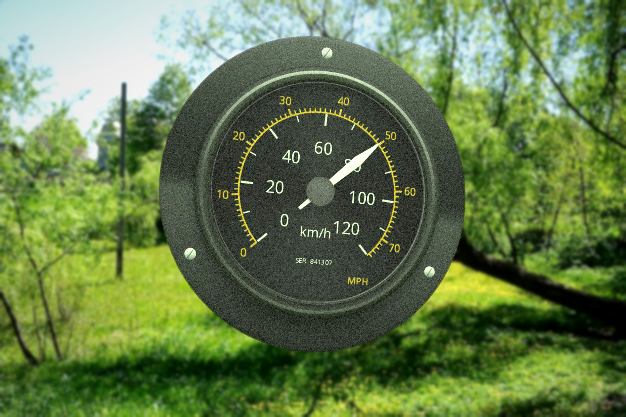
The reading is {"value": 80, "unit": "km/h"}
